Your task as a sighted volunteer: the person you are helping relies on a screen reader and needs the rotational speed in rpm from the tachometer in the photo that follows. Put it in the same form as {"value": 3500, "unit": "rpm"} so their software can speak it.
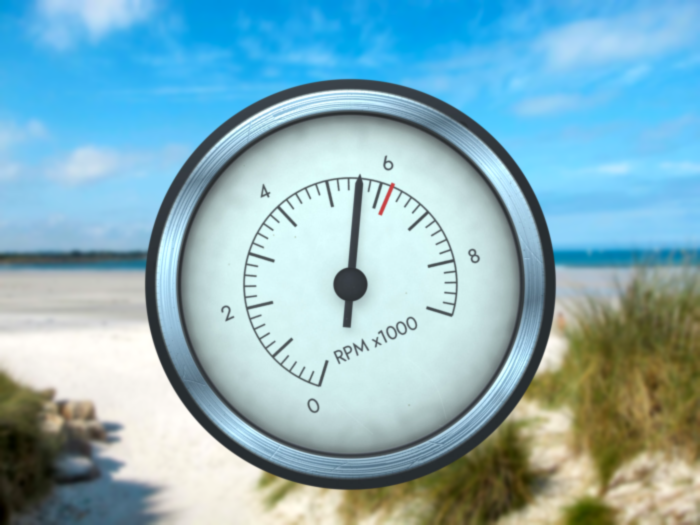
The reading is {"value": 5600, "unit": "rpm"}
